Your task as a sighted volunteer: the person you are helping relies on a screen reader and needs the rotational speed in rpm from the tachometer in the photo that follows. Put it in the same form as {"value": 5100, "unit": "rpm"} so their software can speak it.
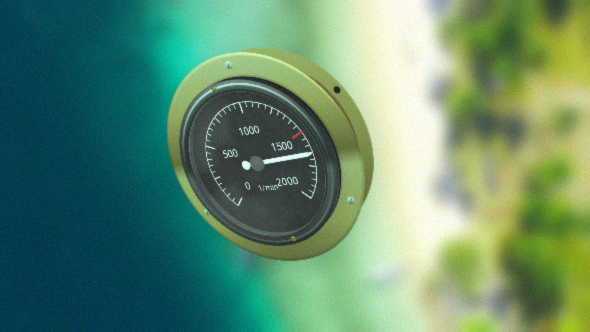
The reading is {"value": 1650, "unit": "rpm"}
